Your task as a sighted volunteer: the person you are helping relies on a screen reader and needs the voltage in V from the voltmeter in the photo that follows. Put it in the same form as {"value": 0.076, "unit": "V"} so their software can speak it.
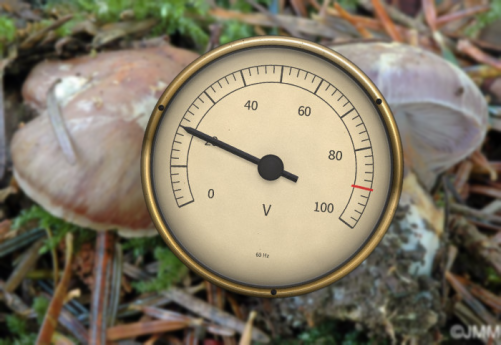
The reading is {"value": 20, "unit": "V"}
